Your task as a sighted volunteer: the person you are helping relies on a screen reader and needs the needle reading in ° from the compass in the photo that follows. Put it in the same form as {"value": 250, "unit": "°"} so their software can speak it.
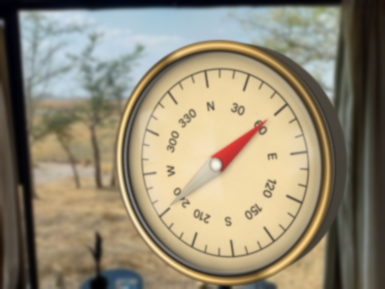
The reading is {"value": 60, "unit": "°"}
